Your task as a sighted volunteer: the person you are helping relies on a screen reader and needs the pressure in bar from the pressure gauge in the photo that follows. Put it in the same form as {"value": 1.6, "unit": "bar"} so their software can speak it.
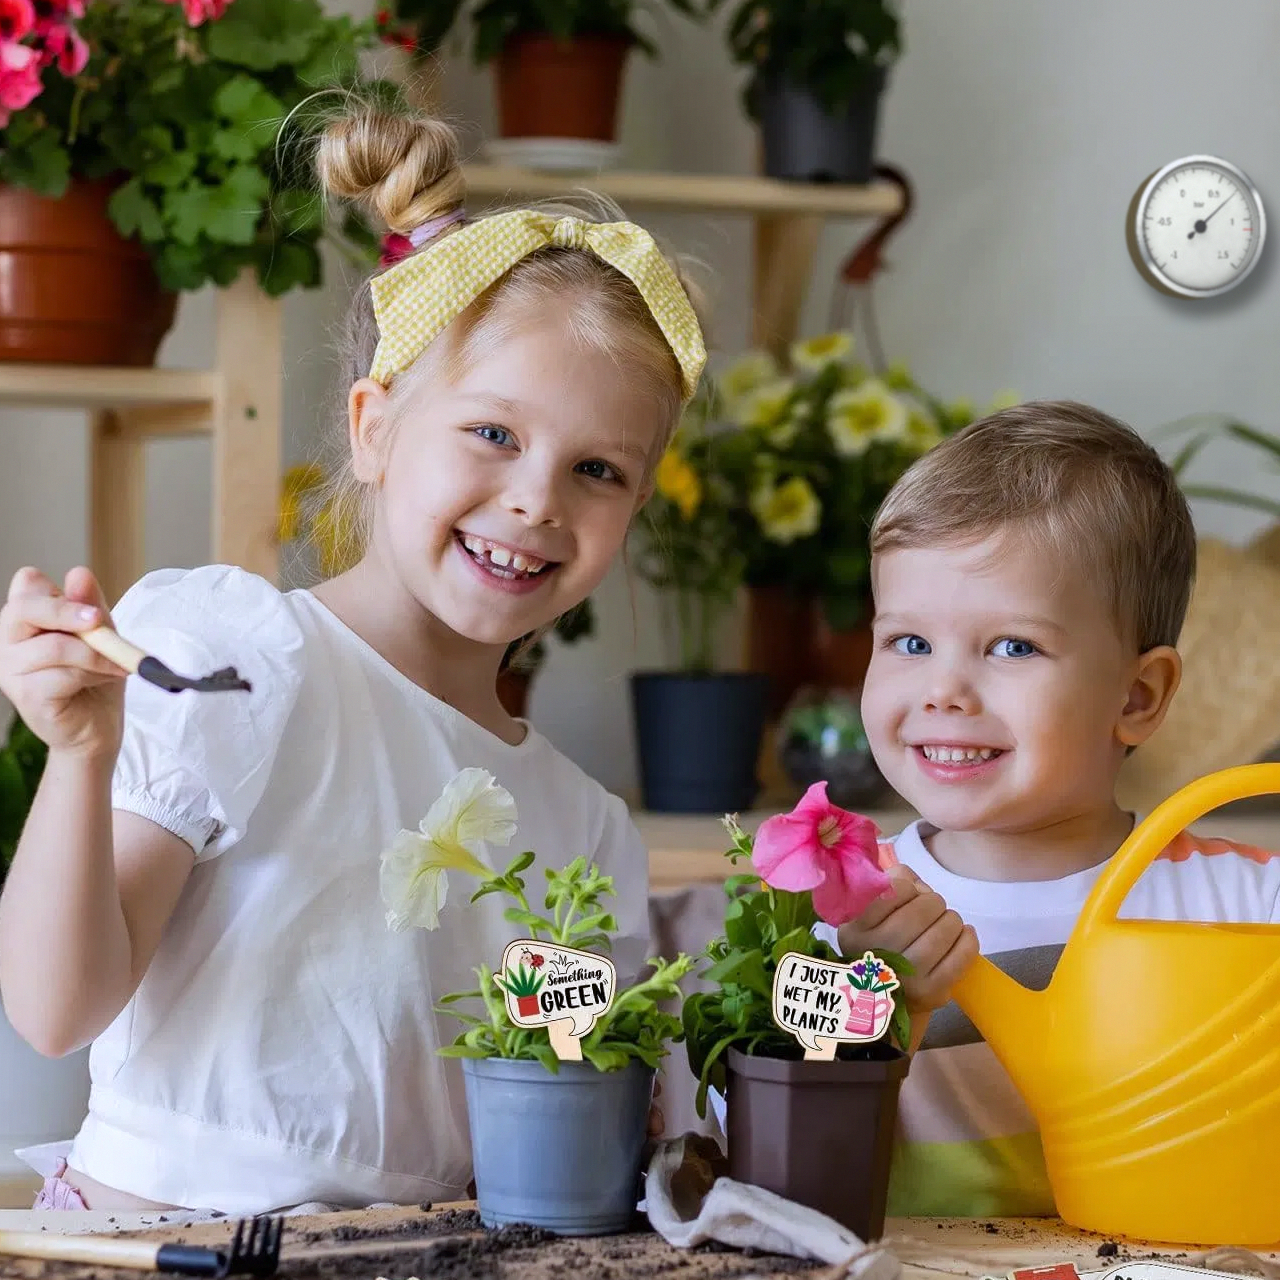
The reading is {"value": 0.7, "unit": "bar"}
